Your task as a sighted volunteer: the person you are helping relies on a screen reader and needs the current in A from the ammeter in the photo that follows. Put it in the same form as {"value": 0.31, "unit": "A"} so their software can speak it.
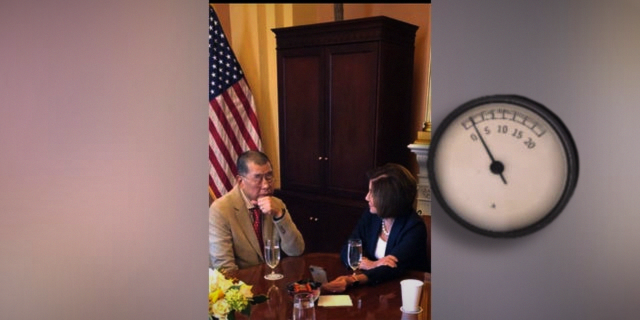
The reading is {"value": 2.5, "unit": "A"}
